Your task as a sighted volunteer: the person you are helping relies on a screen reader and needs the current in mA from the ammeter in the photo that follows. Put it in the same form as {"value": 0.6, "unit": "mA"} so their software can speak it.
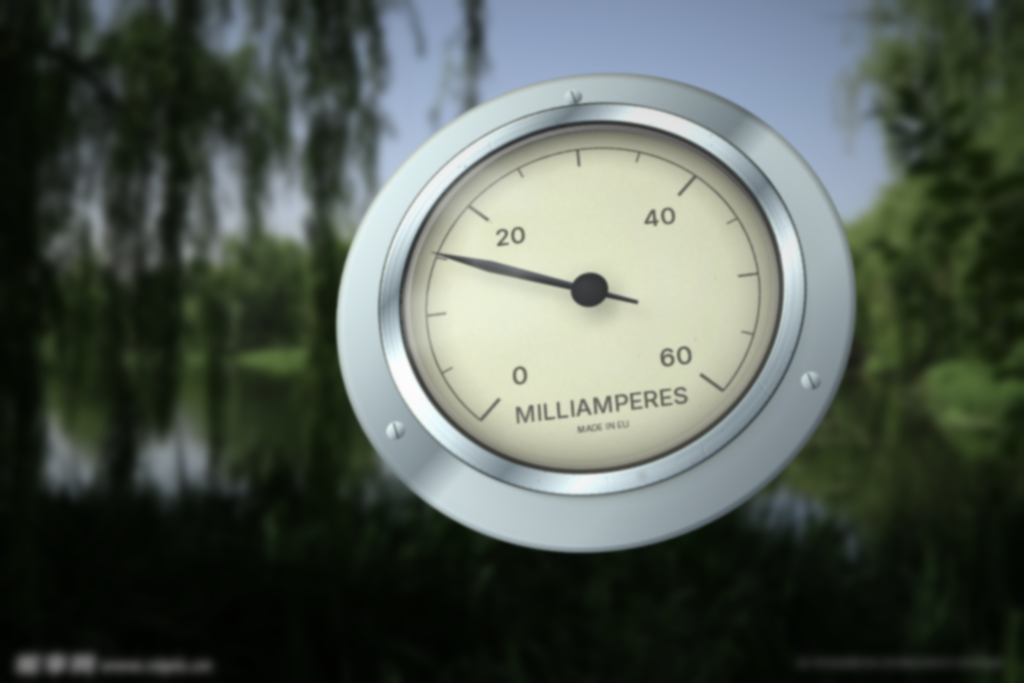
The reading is {"value": 15, "unit": "mA"}
